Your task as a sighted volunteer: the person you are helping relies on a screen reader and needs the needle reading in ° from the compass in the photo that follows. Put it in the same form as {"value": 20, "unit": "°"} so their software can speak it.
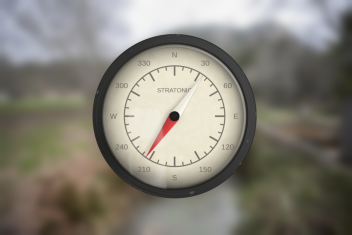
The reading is {"value": 215, "unit": "°"}
